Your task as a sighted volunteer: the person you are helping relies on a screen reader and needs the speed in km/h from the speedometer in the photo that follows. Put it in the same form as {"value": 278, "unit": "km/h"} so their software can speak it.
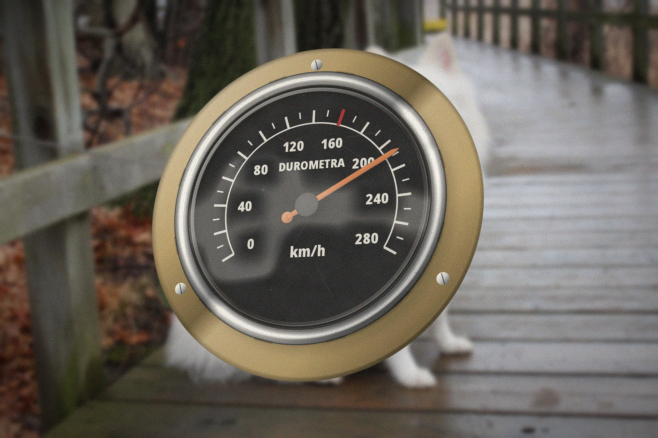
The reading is {"value": 210, "unit": "km/h"}
